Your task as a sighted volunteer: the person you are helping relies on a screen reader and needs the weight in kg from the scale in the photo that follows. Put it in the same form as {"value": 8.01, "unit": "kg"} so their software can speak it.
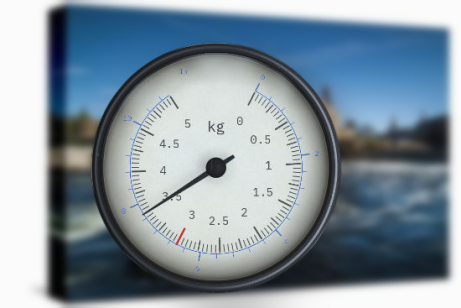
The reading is {"value": 3.5, "unit": "kg"}
